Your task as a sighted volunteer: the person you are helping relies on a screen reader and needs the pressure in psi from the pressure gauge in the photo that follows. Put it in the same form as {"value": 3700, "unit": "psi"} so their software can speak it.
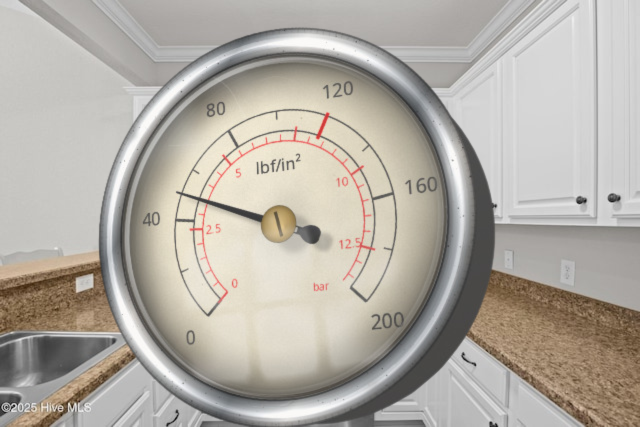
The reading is {"value": 50, "unit": "psi"}
